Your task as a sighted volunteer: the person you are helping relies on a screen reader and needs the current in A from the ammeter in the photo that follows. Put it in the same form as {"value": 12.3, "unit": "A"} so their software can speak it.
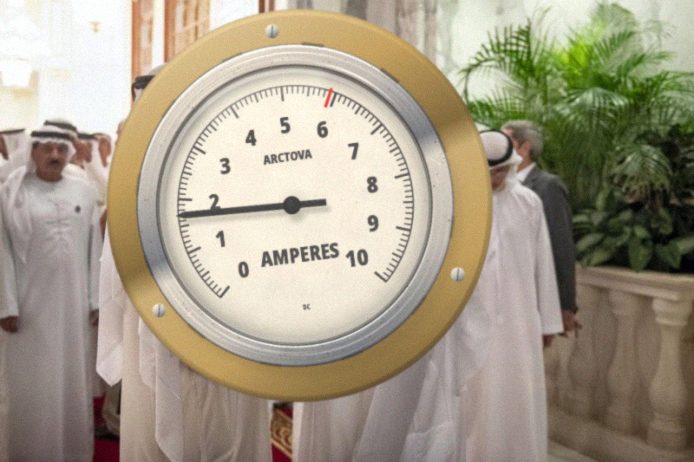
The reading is {"value": 1.7, "unit": "A"}
